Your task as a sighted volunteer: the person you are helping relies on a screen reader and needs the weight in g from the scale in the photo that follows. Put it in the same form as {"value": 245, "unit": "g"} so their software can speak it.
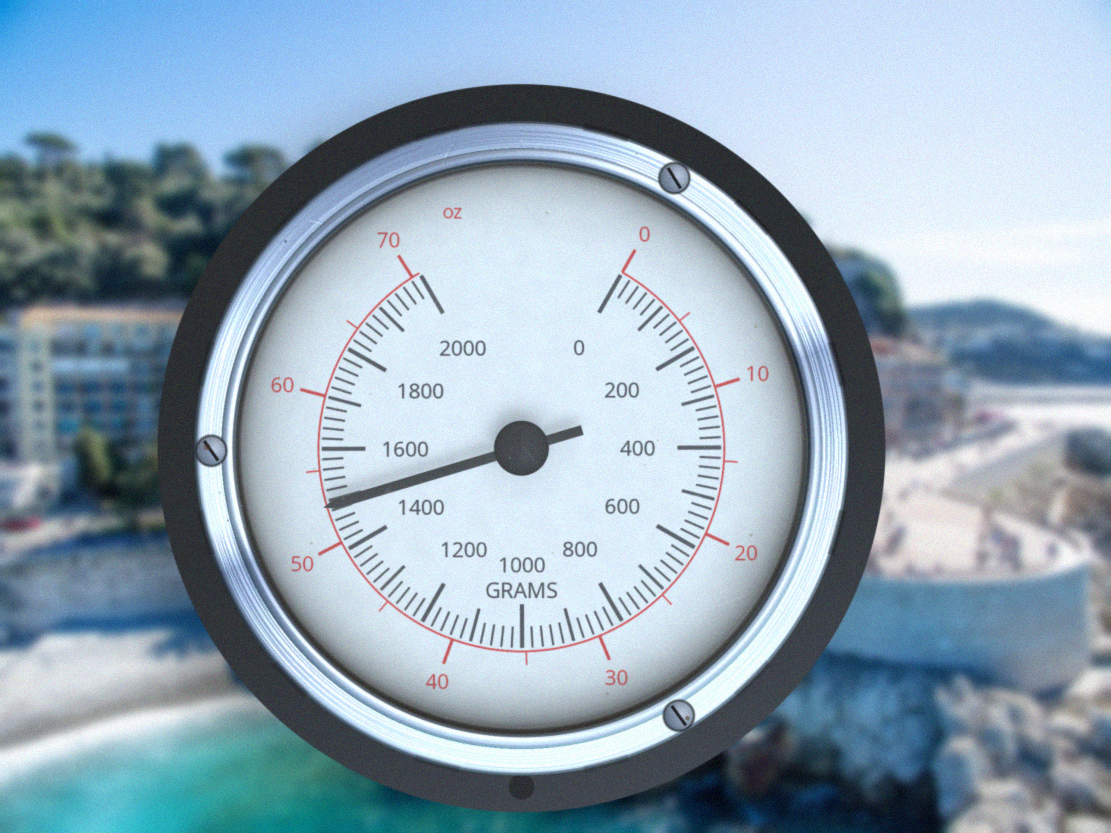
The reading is {"value": 1490, "unit": "g"}
